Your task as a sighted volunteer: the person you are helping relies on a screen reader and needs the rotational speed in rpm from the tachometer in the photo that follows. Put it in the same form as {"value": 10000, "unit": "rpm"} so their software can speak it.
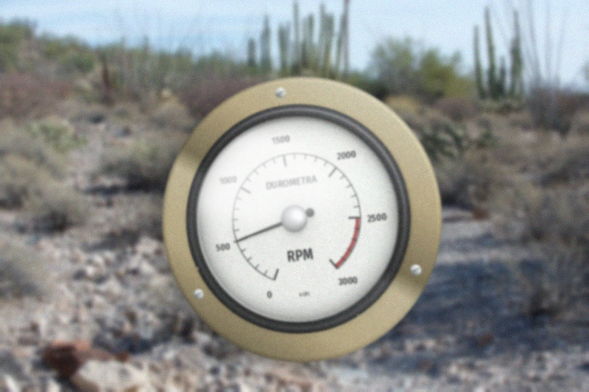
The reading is {"value": 500, "unit": "rpm"}
